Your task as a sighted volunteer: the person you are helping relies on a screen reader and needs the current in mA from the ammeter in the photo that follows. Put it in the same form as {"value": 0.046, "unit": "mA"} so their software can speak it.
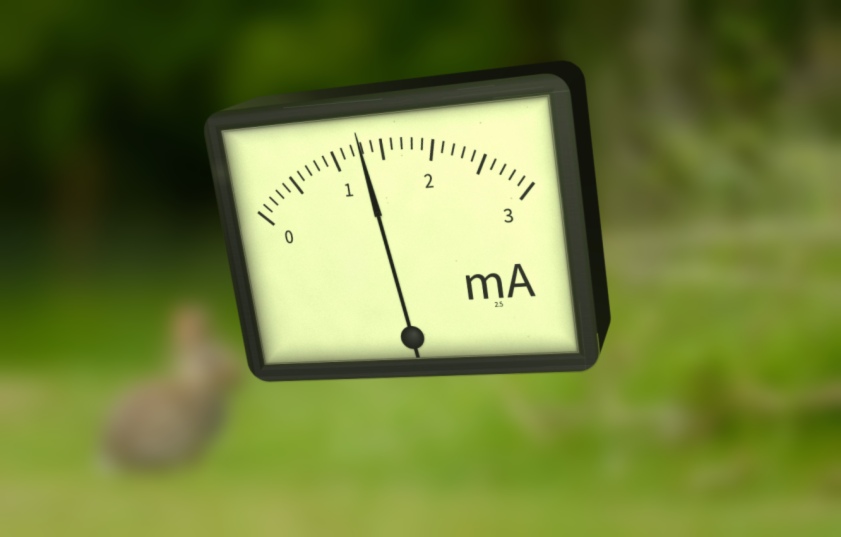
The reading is {"value": 1.3, "unit": "mA"}
